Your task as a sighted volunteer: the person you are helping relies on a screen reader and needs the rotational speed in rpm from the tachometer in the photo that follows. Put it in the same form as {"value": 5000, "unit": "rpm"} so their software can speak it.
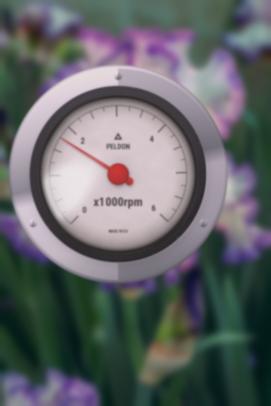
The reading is {"value": 1750, "unit": "rpm"}
